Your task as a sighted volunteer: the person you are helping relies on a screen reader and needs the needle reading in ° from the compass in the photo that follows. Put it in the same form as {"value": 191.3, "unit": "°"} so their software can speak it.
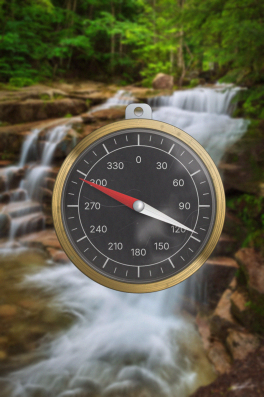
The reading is {"value": 295, "unit": "°"}
